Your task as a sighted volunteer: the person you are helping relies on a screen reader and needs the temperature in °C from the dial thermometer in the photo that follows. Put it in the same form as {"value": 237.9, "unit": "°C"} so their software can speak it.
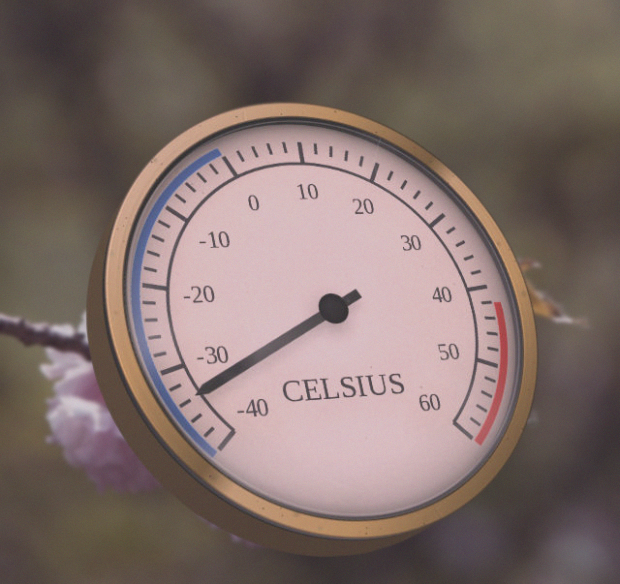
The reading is {"value": -34, "unit": "°C"}
